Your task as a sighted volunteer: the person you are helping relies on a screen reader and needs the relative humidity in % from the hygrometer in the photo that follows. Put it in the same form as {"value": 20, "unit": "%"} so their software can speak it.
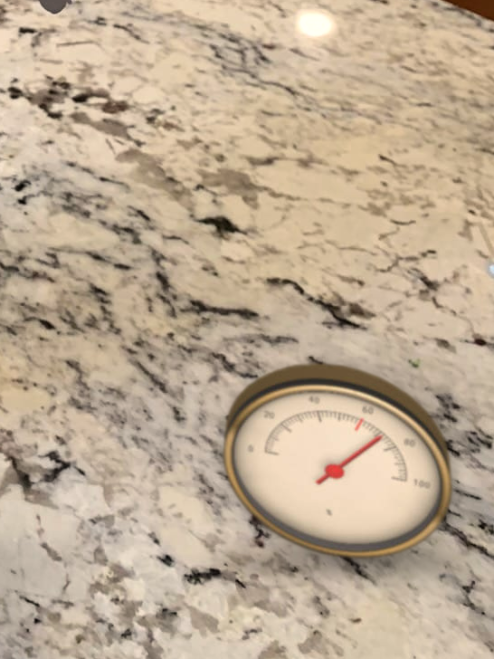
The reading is {"value": 70, "unit": "%"}
